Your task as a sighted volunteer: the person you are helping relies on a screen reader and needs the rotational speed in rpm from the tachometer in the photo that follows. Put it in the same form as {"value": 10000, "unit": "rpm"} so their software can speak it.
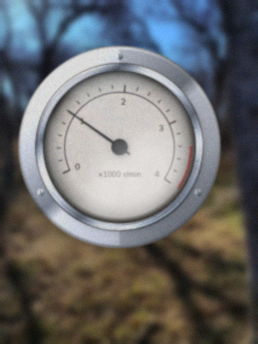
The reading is {"value": 1000, "unit": "rpm"}
